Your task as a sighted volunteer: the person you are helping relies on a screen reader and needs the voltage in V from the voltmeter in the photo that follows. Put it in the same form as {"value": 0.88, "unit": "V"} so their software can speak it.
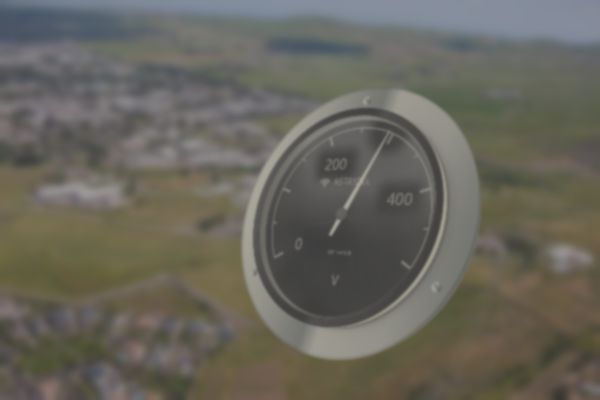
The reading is {"value": 300, "unit": "V"}
